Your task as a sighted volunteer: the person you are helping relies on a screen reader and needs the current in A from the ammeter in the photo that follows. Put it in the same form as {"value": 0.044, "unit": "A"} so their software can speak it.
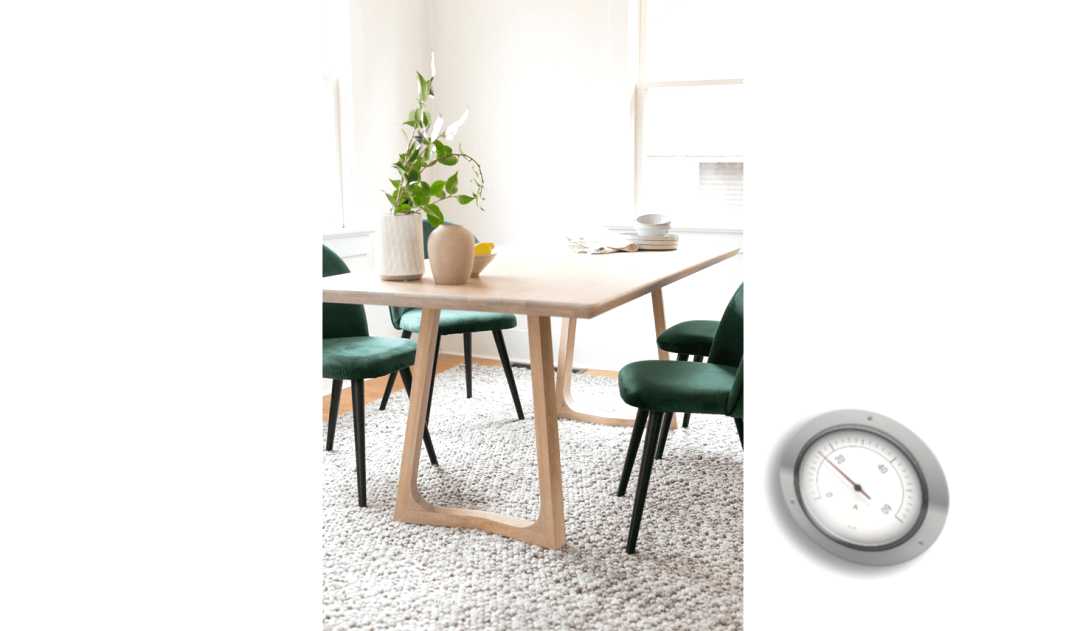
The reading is {"value": 16, "unit": "A"}
